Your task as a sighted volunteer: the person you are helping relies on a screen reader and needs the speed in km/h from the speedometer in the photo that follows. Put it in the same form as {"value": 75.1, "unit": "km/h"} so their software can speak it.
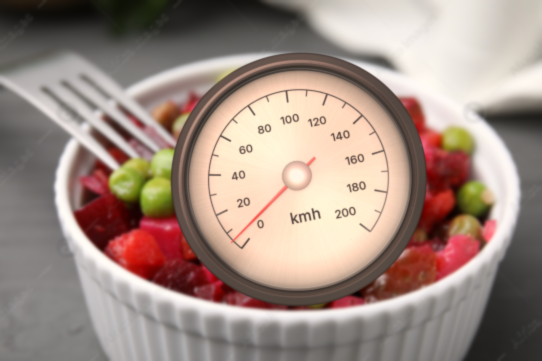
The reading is {"value": 5, "unit": "km/h"}
